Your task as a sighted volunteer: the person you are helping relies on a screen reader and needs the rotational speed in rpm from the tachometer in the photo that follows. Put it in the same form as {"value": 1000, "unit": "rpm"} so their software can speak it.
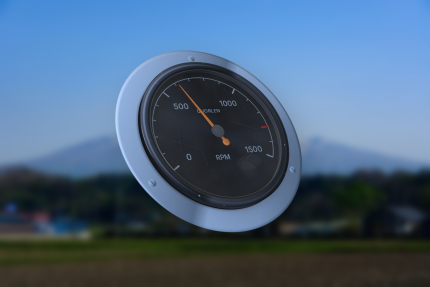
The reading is {"value": 600, "unit": "rpm"}
